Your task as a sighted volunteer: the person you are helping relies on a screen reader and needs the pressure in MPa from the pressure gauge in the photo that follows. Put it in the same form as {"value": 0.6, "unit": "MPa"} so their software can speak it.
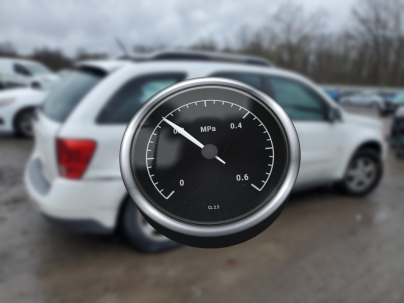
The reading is {"value": 0.2, "unit": "MPa"}
